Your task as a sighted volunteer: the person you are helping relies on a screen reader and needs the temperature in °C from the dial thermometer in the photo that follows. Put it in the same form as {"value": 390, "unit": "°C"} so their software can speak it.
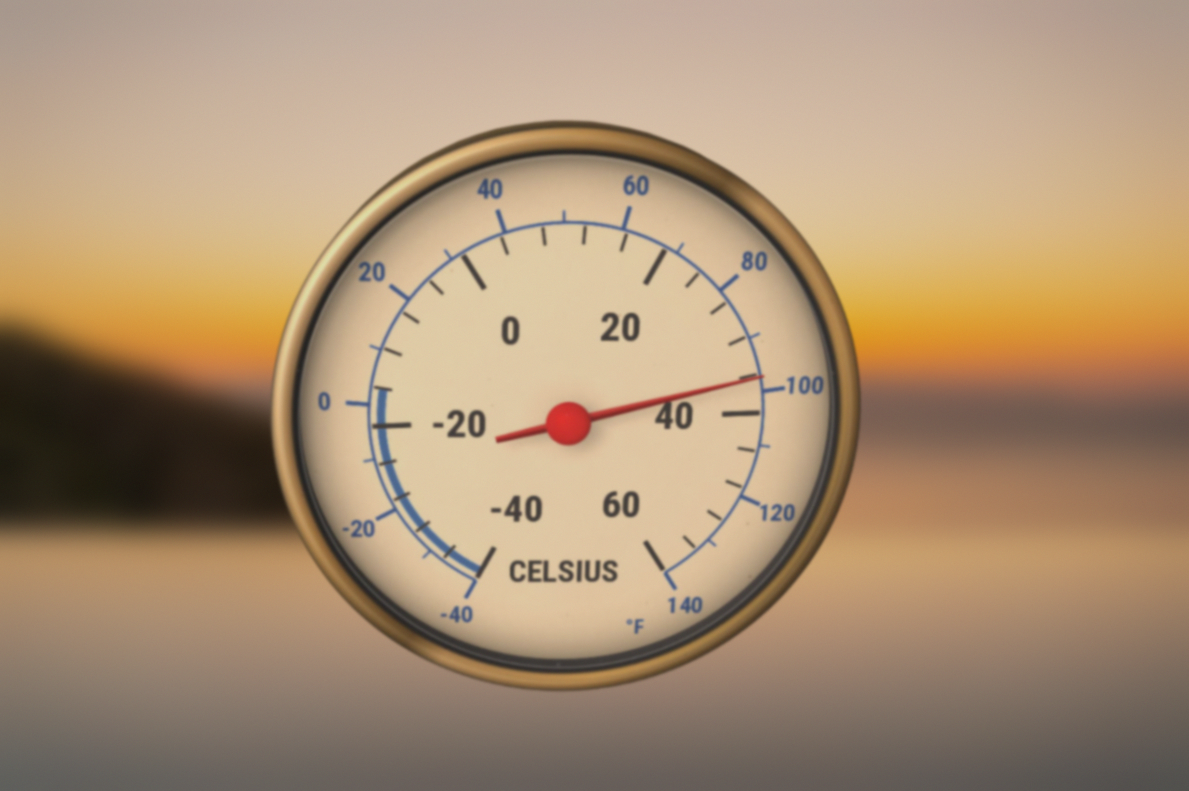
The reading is {"value": 36, "unit": "°C"}
